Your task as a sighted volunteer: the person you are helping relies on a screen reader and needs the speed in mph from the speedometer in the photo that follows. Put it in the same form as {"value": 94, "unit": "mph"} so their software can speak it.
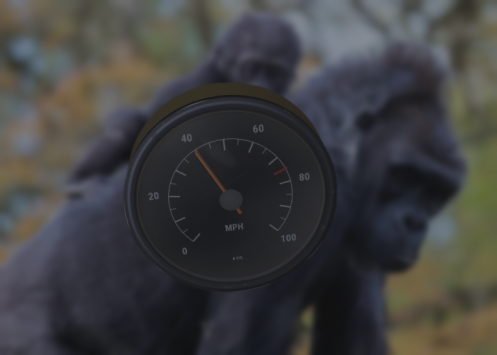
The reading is {"value": 40, "unit": "mph"}
